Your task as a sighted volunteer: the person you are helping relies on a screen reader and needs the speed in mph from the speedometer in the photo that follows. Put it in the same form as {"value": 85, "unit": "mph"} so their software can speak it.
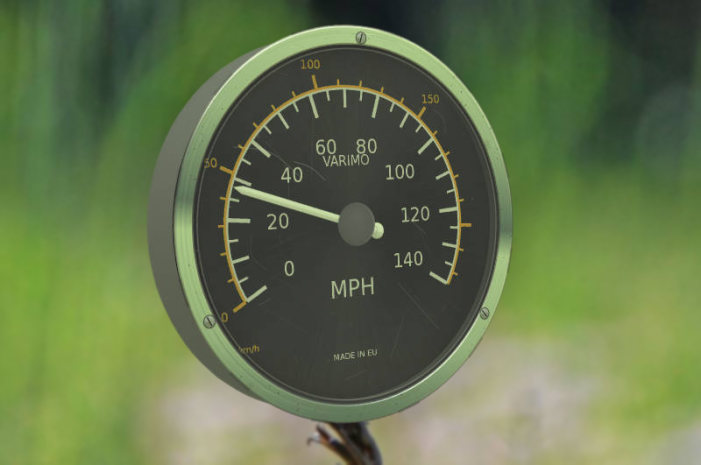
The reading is {"value": 27.5, "unit": "mph"}
